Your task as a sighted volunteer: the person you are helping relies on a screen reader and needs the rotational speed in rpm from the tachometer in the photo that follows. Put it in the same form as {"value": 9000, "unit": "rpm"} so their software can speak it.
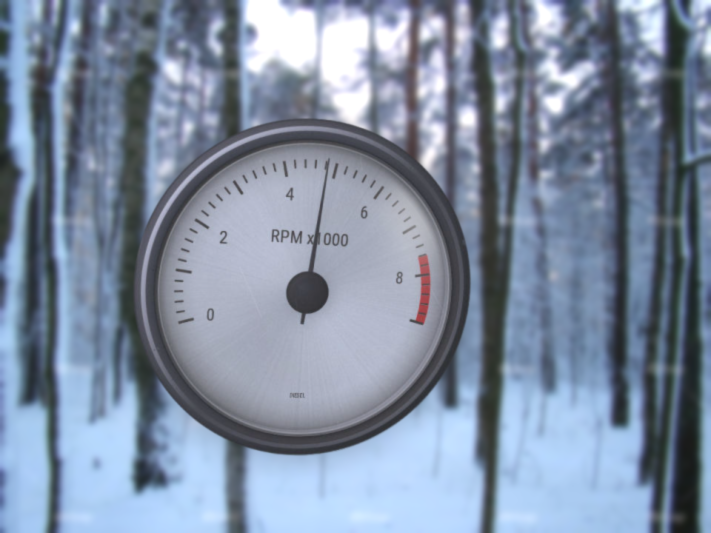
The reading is {"value": 4800, "unit": "rpm"}
